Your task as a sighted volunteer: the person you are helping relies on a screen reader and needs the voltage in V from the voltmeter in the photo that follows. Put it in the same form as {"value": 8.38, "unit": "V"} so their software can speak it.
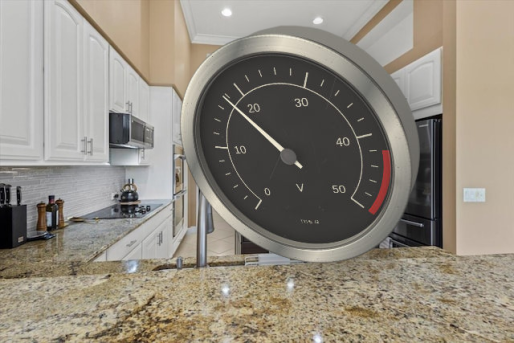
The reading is {"value": 18, "unit": "V"}
